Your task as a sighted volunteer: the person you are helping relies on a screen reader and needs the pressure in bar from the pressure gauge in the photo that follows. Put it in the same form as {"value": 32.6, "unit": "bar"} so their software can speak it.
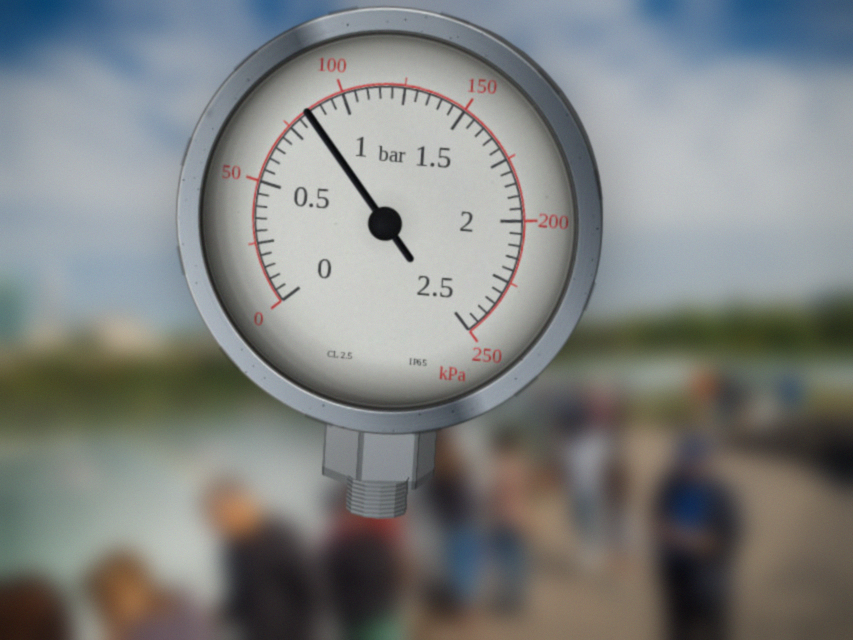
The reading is {"value": 0.85, "unit": "bar"}
